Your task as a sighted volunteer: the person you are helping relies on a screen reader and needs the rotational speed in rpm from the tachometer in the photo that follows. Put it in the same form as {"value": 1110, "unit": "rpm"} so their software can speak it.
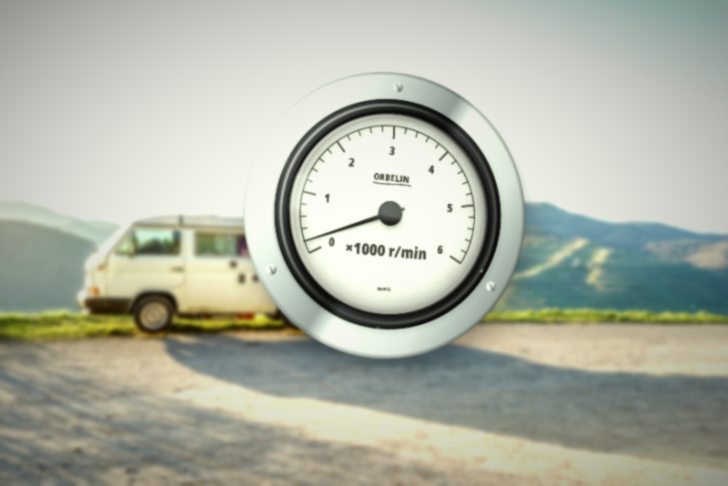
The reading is {"value": 200, "unit": "rpm"}
